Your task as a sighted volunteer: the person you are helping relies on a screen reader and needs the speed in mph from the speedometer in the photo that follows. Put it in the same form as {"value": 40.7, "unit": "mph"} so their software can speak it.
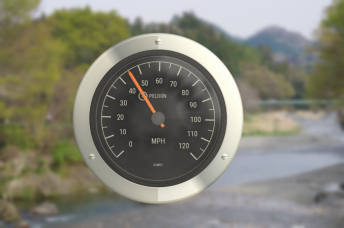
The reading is {"value": 45, "unit": "mph"}
